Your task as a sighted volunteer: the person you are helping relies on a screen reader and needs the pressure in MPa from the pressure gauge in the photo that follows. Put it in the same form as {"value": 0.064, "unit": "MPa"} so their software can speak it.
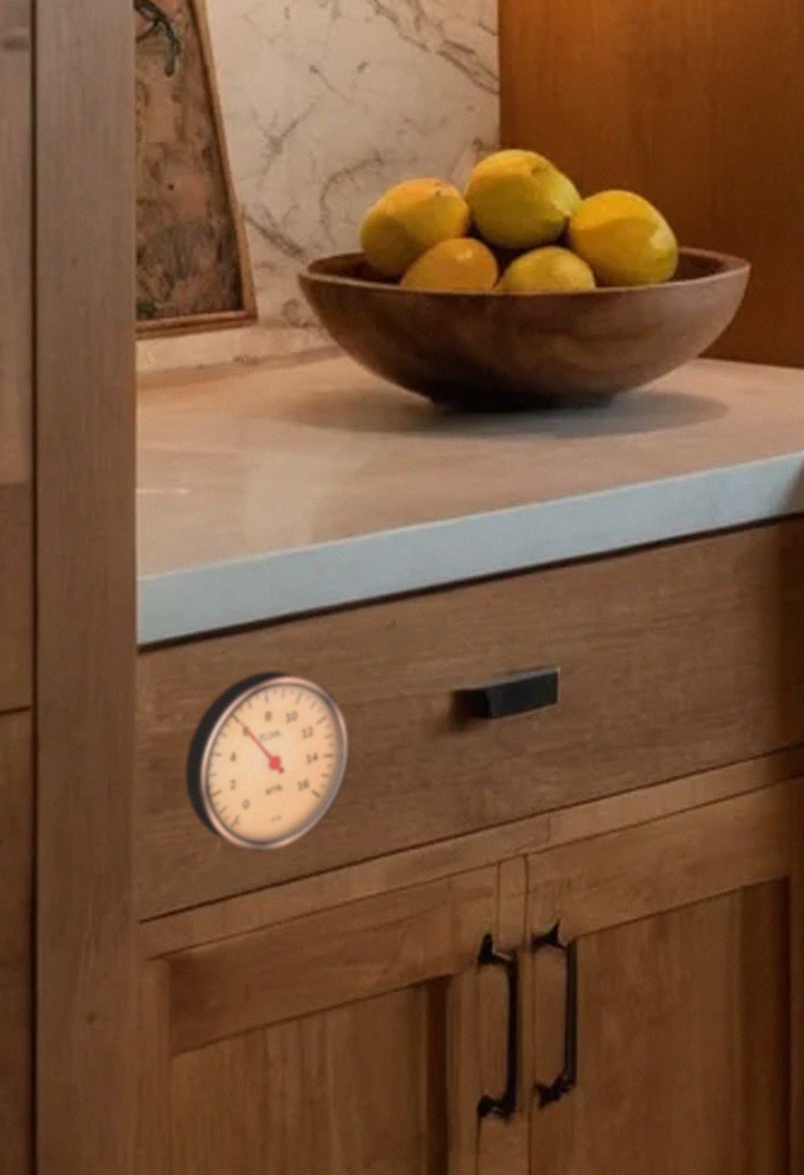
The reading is {"value": 6, "unit": "MPa"}
